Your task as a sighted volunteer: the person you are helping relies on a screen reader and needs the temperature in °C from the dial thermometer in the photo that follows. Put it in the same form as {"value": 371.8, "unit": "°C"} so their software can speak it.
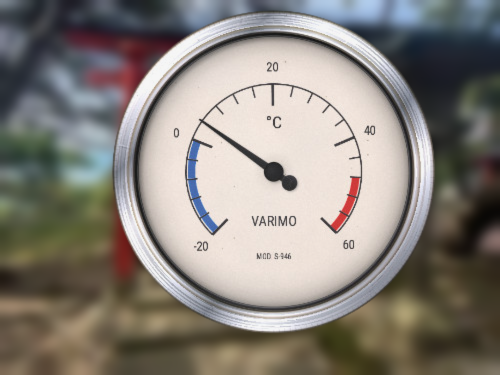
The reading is {"value": 4, "unit": "°C"}
